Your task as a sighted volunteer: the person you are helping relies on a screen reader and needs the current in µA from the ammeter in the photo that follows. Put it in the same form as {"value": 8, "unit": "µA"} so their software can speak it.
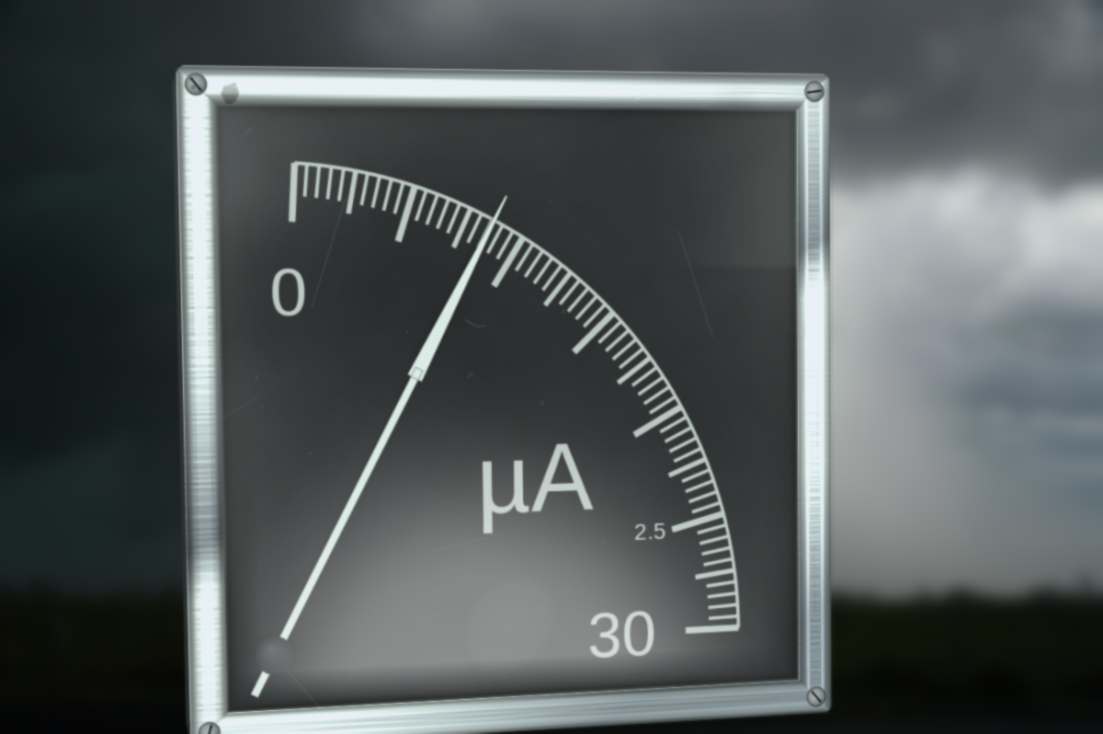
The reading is {"value": 8.5, "unit": "µA"}
